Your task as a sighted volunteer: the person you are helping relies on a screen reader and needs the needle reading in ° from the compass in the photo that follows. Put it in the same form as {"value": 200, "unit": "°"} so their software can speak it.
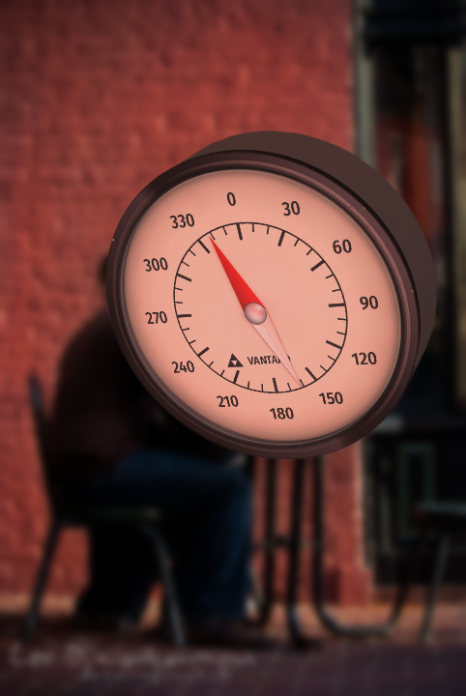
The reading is {"value": 340, "unit": "°"}
